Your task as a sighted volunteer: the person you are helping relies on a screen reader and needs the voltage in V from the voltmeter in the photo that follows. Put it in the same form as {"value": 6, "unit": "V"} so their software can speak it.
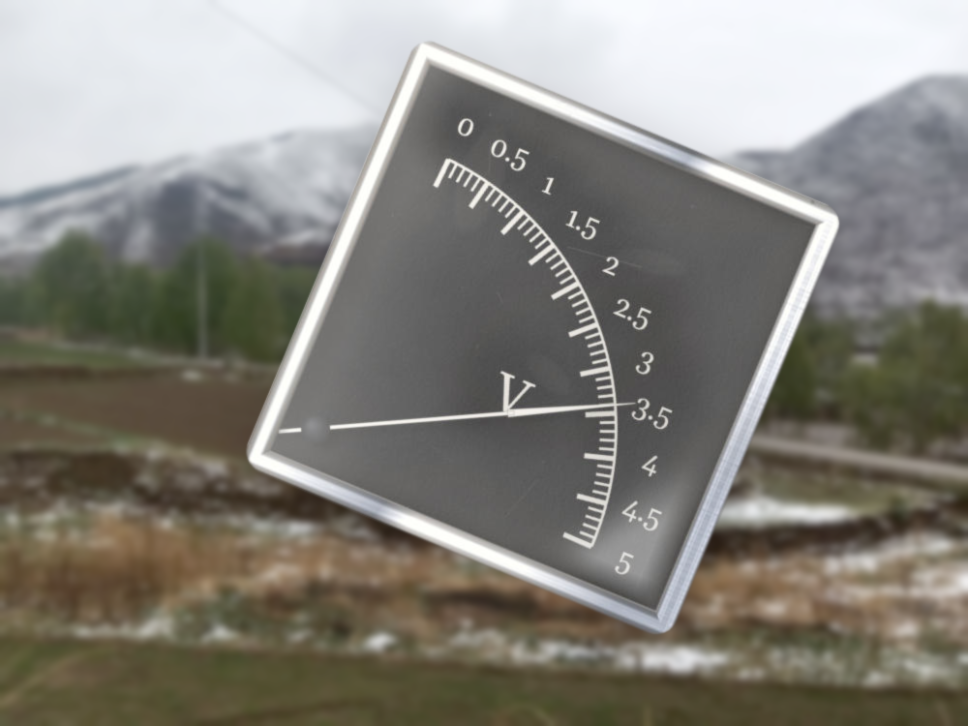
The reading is {"value": 3.4, "unit": "V"}
